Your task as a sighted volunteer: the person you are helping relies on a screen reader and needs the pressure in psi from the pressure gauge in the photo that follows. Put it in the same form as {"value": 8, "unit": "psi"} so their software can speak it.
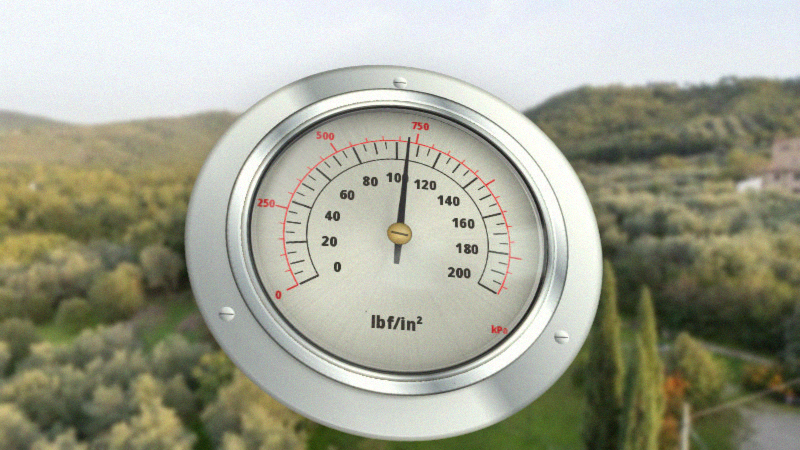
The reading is {"value": 105, "unit": "psi"}
